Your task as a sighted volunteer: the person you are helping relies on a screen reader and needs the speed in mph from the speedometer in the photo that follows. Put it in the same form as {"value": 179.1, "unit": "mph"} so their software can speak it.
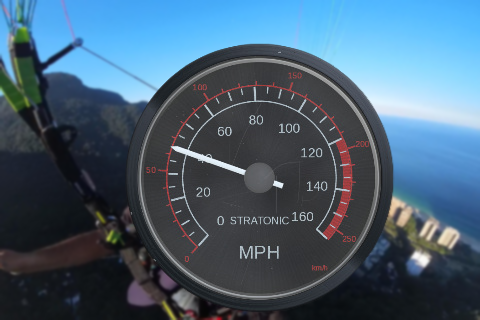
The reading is {"value": 40, "unit": "mph"}
